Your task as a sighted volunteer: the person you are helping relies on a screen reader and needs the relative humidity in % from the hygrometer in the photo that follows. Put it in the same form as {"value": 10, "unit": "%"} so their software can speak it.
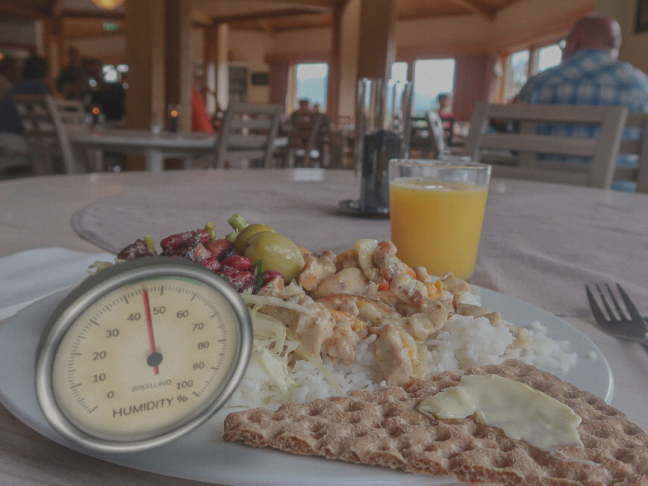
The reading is {"value": 45, "unit": "%"}
